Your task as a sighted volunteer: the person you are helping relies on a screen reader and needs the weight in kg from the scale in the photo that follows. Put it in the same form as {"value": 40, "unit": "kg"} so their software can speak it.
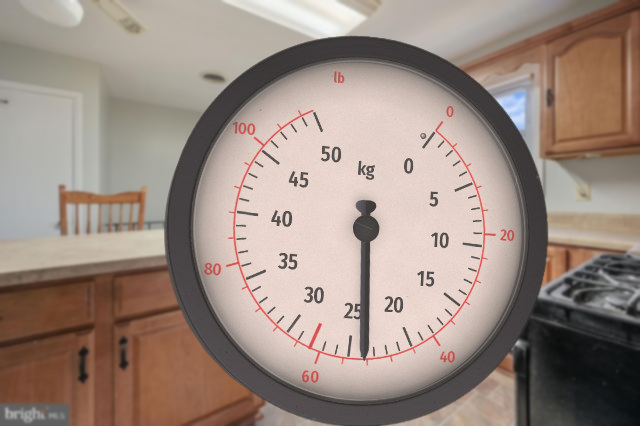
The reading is {"value": 24, "unit": "kg"}
